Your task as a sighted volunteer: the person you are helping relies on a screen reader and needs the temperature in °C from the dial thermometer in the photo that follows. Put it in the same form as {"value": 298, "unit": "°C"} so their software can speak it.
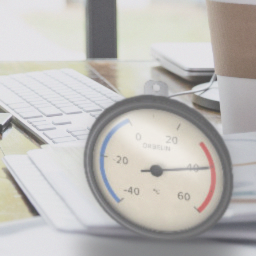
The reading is {"value": 40, "unit": "°C"}
